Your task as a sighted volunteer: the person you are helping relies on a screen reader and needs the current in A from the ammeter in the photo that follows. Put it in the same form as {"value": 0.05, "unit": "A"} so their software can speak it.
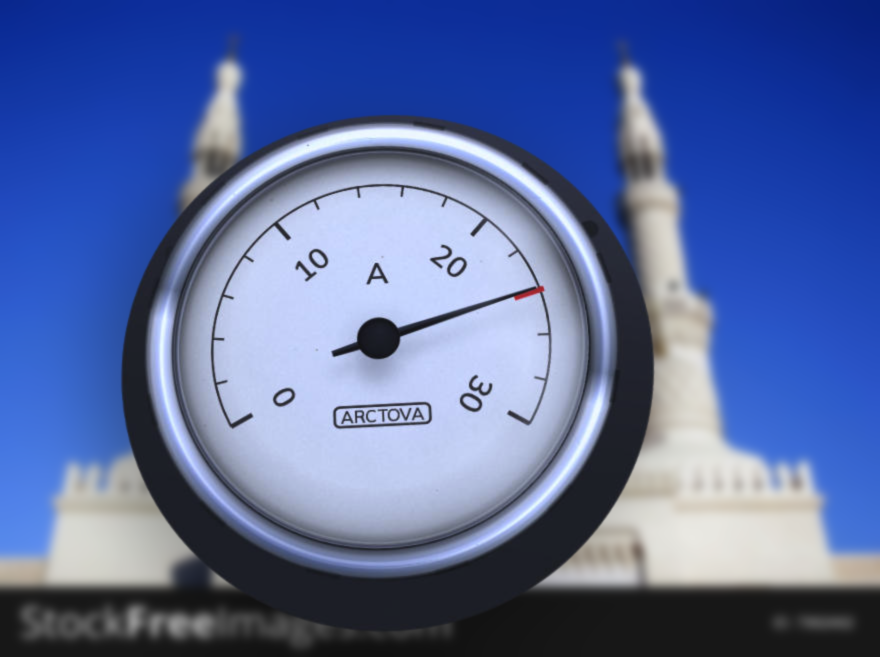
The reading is {"value": 24, "unit": "A"}
